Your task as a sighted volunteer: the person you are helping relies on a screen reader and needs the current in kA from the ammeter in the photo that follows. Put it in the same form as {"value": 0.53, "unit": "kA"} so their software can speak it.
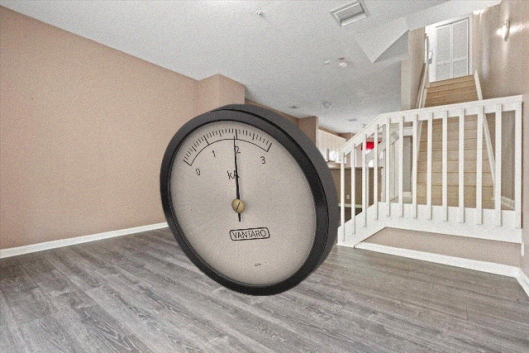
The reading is {"value": 2, "unit": "kA"}
